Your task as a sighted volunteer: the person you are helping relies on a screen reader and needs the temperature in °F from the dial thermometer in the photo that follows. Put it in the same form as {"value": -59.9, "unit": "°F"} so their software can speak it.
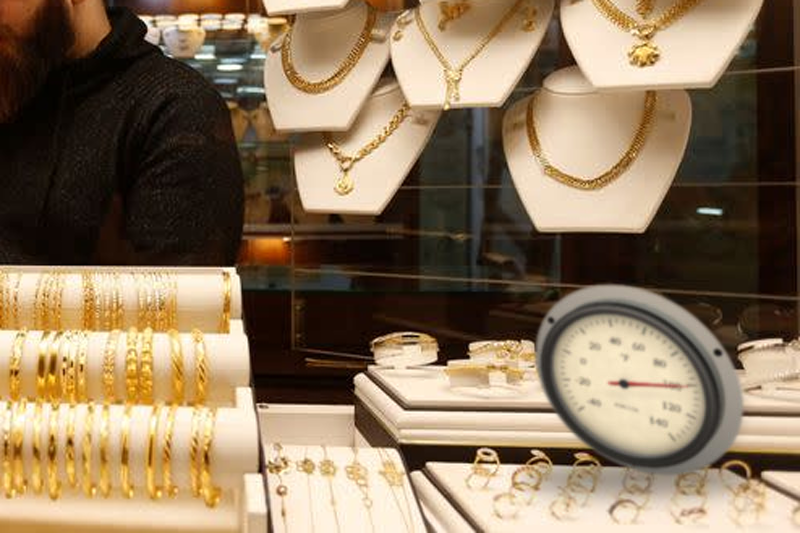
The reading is {"value": 100, "unit": "°F"}
